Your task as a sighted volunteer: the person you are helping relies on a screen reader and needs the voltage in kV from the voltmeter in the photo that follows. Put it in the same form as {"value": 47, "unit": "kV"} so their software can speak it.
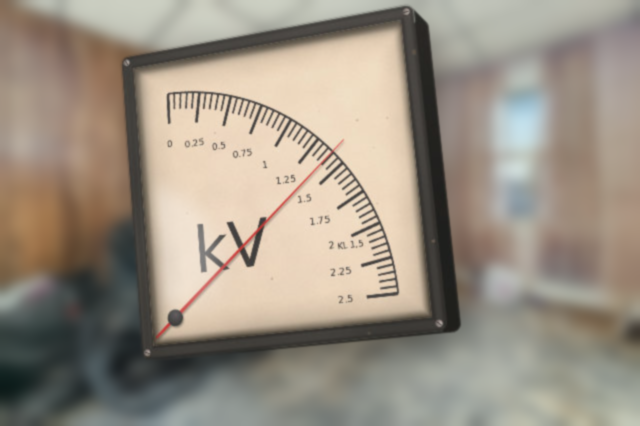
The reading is {"value": 1.4, "unit": "kV"}
